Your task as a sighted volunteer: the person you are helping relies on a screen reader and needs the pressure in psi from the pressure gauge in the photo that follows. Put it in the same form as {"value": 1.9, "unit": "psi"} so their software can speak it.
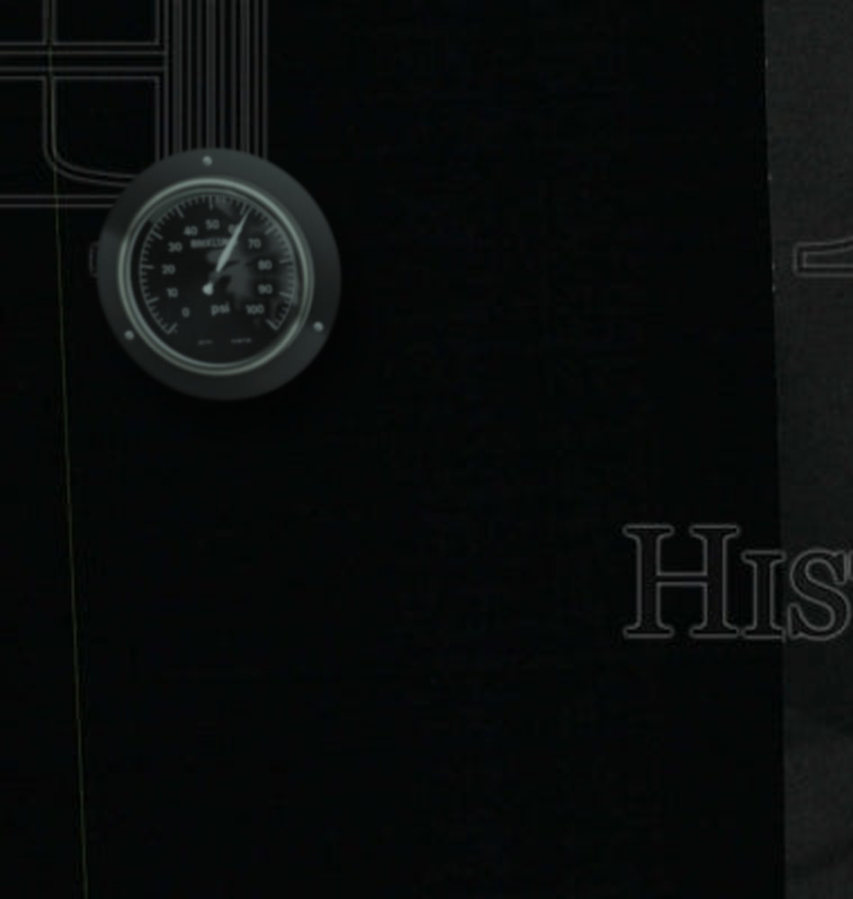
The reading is {"value": 62, "unit": "psi"}
